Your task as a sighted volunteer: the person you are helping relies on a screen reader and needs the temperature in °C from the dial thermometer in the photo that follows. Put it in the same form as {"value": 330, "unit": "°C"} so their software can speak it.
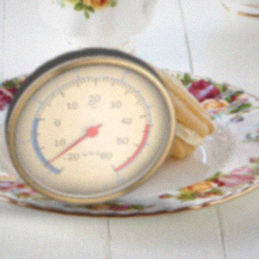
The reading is {"value": -15, "unit": "°C"}
